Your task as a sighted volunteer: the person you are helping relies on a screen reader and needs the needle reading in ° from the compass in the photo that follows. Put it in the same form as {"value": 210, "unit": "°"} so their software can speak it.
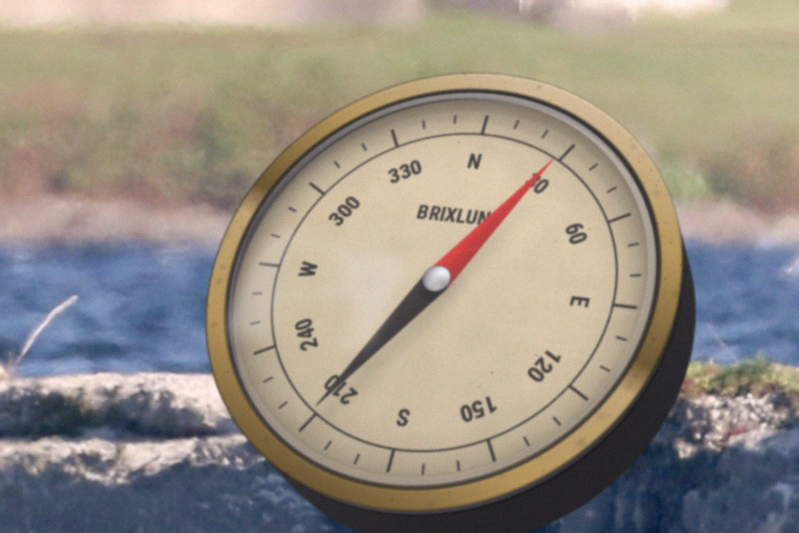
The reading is {"value": 30, "unit": "°"}
